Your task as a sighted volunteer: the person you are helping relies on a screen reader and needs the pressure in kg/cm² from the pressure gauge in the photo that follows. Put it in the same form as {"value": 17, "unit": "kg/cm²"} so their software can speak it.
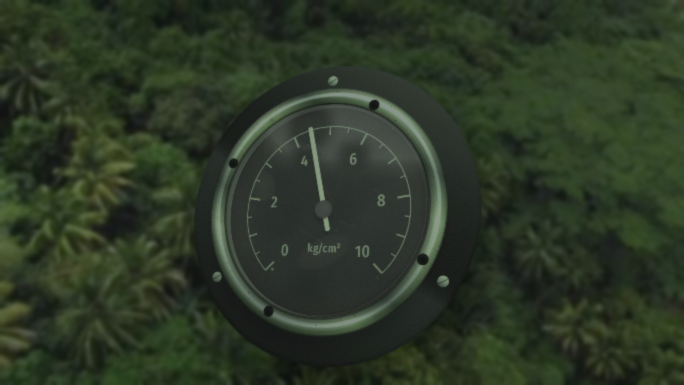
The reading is {"value": 4.5, "unit": "kg/cm²"}
